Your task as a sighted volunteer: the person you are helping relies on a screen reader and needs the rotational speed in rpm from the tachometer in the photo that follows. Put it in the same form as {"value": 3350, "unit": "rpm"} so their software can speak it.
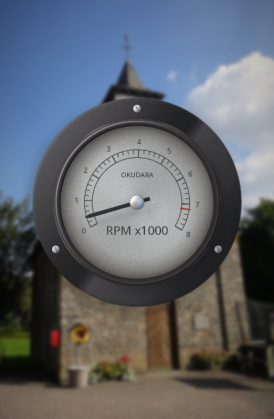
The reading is {"value": 400, "unit": "rpm"}
